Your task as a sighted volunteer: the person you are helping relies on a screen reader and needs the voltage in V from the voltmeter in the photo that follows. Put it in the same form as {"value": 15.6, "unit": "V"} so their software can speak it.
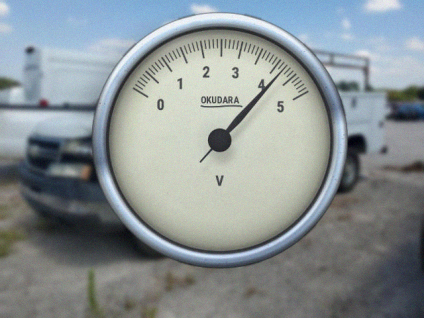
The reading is {"value": 4.2, "unit": "V"}
